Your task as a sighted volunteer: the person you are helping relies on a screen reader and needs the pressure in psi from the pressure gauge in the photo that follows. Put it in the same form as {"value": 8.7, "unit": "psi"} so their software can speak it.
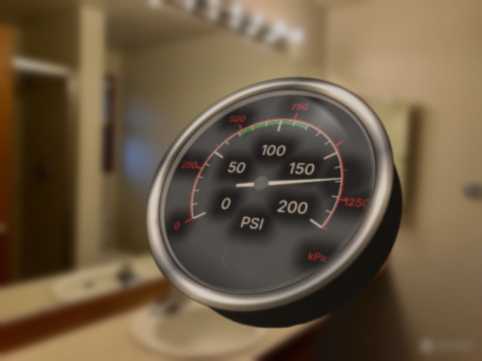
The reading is {"value": 170, "unit": "psi"}
